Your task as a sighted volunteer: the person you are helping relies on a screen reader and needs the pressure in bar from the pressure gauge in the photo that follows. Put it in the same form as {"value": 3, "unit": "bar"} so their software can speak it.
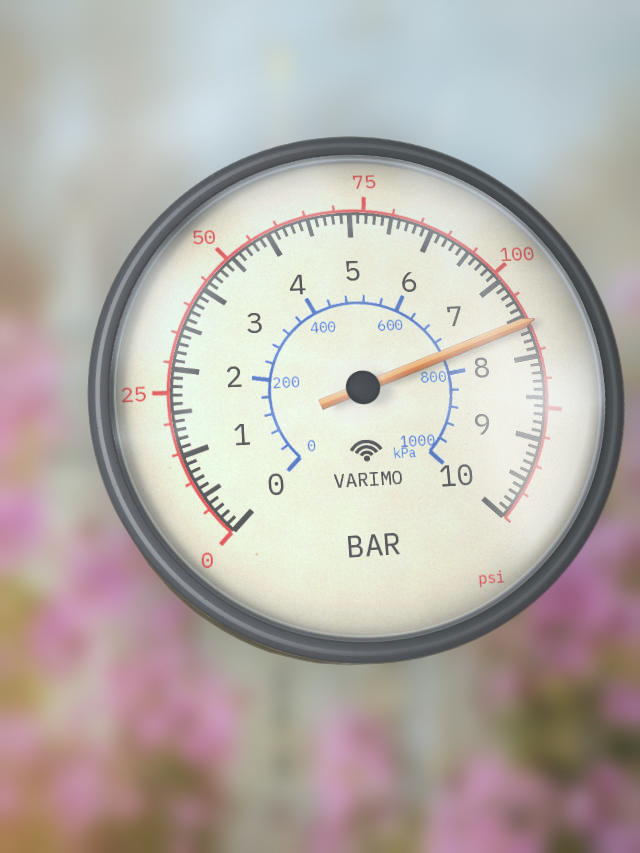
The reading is {"value": 7.6, "unit": "bar"}
